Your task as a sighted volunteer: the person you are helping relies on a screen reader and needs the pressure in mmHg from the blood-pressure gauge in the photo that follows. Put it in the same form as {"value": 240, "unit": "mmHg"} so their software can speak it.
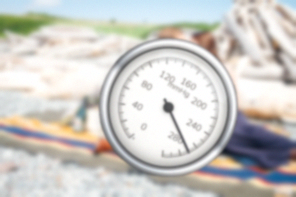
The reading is {"value": 270, "unit": "mmHg"}
